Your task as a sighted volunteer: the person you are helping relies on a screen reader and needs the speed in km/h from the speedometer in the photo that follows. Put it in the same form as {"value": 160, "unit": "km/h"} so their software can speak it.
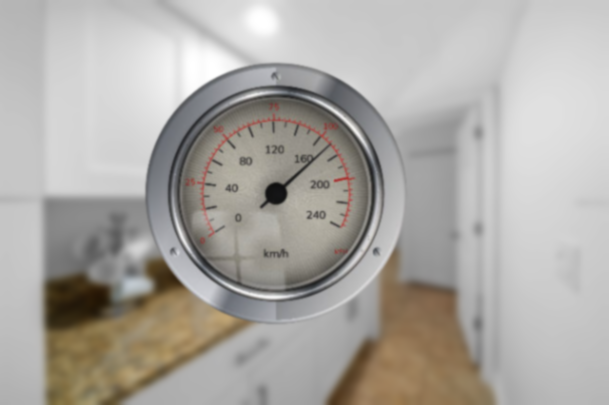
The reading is {"value": 170, "unit": "km/h"}
